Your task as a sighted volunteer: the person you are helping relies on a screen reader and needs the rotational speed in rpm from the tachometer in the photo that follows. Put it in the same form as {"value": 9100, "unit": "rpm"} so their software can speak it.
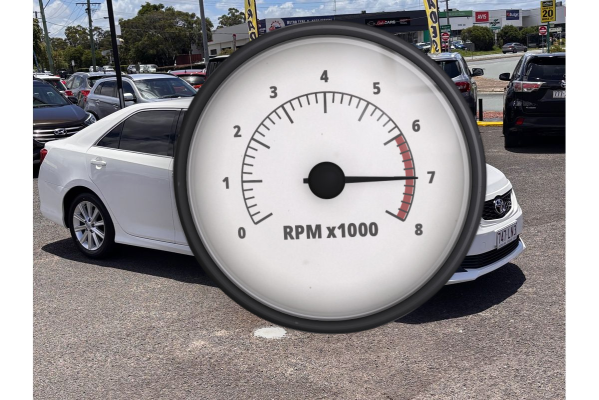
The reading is {"value": 7000, "unit": "rpm"}
